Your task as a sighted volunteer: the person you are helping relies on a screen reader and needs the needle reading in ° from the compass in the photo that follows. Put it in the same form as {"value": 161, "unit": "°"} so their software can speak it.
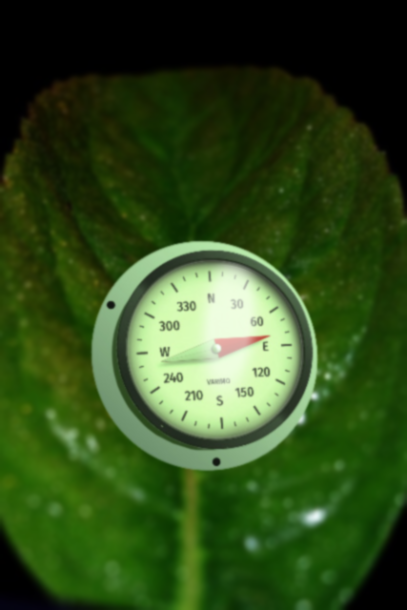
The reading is {"value": 80, "unit": "°"}
